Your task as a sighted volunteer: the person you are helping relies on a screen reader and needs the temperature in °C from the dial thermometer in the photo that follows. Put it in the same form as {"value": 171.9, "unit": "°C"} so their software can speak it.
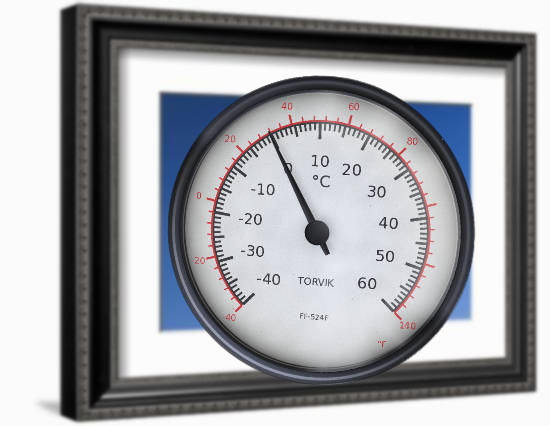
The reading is {"value": 0, "unit": "°C"}
